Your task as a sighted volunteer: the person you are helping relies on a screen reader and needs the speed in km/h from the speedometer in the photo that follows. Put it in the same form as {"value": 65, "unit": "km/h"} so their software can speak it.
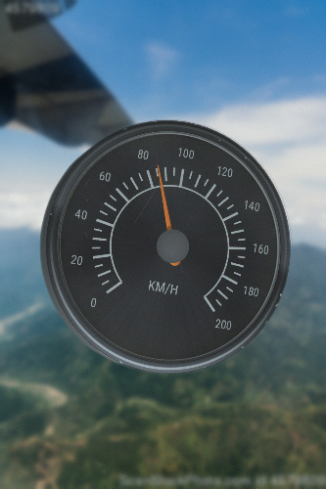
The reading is {"value": 85, "unit": "km/h"}
